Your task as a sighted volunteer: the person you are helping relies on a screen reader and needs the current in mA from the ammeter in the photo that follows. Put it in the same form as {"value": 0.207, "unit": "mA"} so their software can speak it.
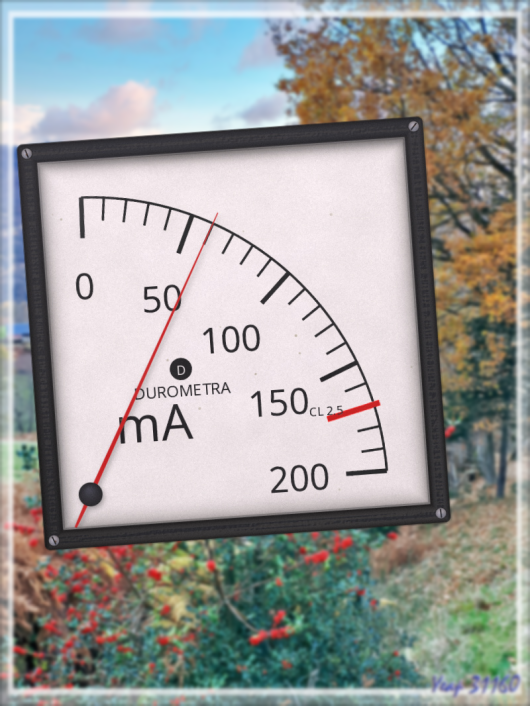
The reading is {"value": 60, "unit": "mA"}
